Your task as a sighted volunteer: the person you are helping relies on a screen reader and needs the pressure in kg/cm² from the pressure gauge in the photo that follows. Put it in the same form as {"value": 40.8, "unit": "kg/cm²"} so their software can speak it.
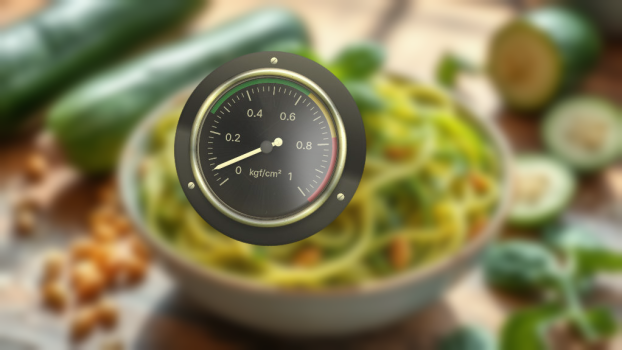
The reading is {"value": 0.06, "unit": "kg/cm²"}
